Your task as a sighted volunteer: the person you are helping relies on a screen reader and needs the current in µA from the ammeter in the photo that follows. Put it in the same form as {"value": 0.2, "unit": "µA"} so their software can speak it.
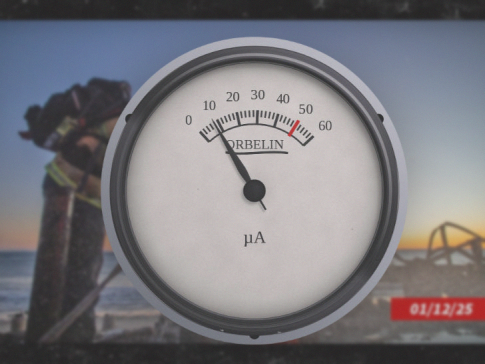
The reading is {"value": 8, "unit": "µA"}
